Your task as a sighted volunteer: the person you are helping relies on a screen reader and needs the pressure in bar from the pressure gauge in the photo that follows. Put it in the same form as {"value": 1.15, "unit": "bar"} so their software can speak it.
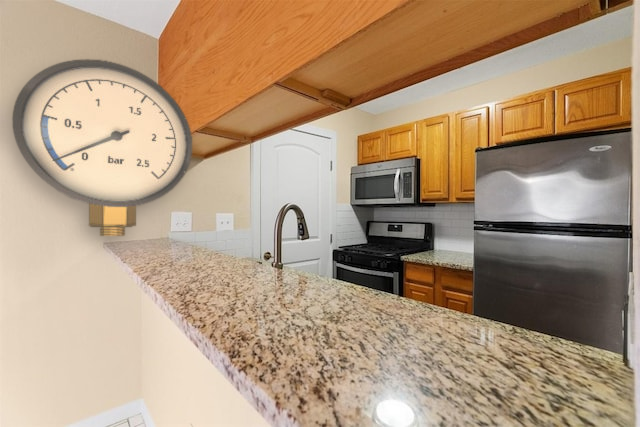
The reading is {"value": 0.1, "unit": "bar"}
